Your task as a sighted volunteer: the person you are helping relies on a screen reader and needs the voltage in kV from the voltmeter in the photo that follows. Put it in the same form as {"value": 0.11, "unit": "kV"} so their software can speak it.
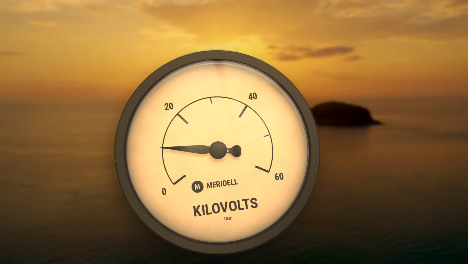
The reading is {"value": 10, "unit": "kV"}
